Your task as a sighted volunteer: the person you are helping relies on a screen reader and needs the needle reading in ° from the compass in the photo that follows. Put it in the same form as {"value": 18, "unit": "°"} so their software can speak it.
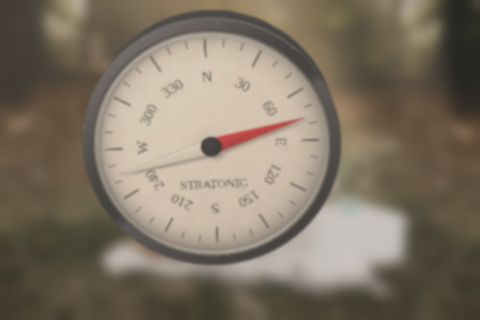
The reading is {"value": 75, "unit": "°"}
